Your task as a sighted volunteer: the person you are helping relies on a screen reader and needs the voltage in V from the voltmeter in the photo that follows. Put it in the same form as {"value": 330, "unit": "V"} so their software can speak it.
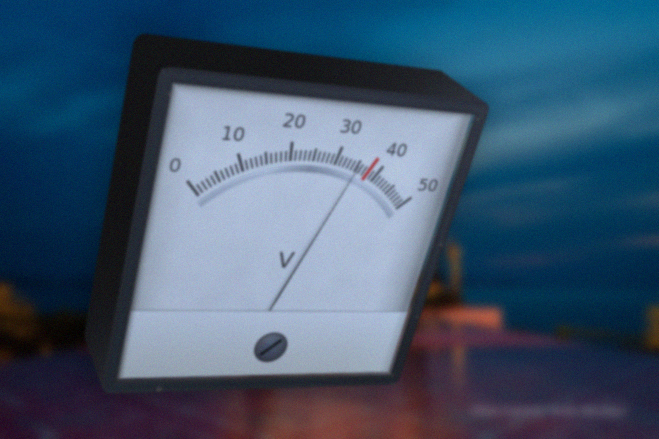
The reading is {"value": 35, "unit": "V"}
